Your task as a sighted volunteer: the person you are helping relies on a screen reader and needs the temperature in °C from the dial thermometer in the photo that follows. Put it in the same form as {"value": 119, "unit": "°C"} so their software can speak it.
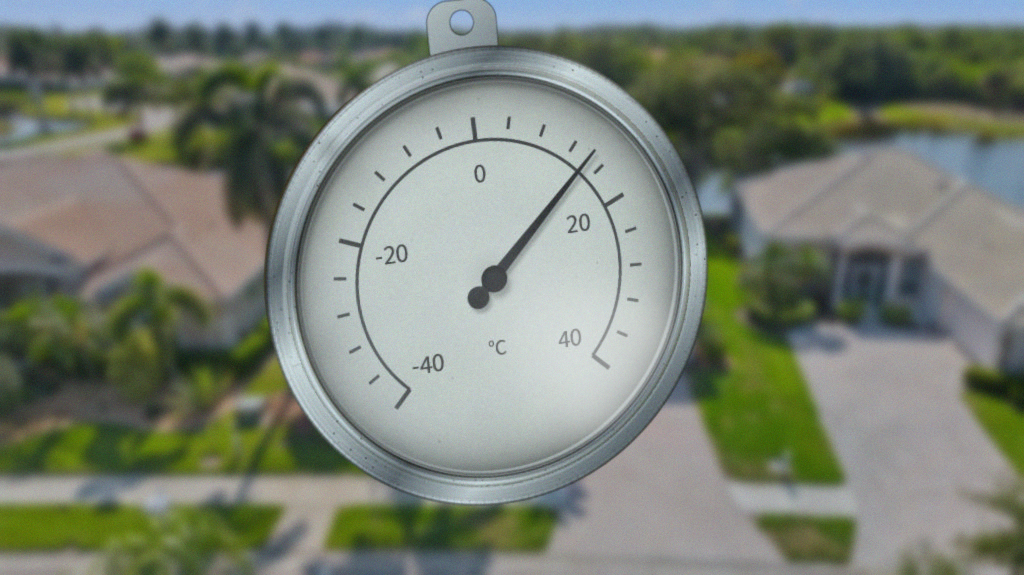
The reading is {"value": 14, "unit": "°C"}
